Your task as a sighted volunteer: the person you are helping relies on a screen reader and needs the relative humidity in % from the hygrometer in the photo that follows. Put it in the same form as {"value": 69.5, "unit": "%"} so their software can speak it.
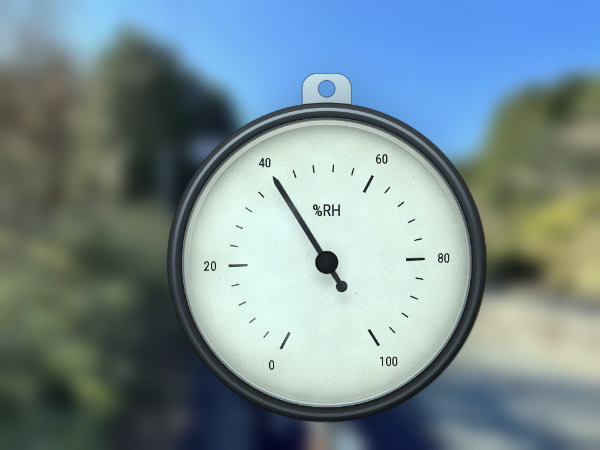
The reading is {"value": 40, "unit": "%"}
